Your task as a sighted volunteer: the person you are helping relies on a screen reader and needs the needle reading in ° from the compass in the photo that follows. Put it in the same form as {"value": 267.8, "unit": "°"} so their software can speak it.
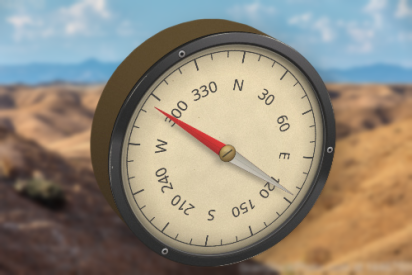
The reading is {"value": 295, "unit": "°"}
